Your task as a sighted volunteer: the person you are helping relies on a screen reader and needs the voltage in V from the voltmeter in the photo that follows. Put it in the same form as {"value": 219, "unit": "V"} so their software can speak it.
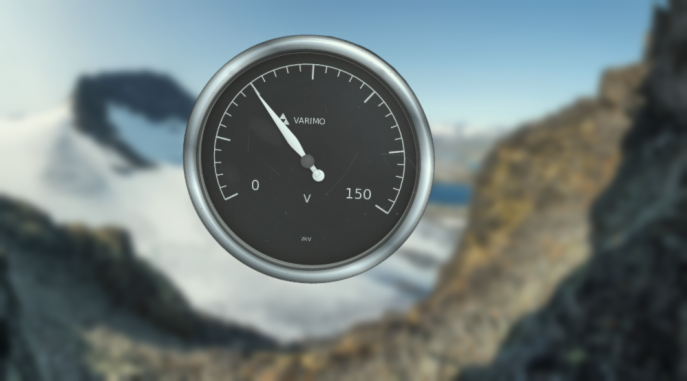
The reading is {"value": 50, "unit": "V"}
